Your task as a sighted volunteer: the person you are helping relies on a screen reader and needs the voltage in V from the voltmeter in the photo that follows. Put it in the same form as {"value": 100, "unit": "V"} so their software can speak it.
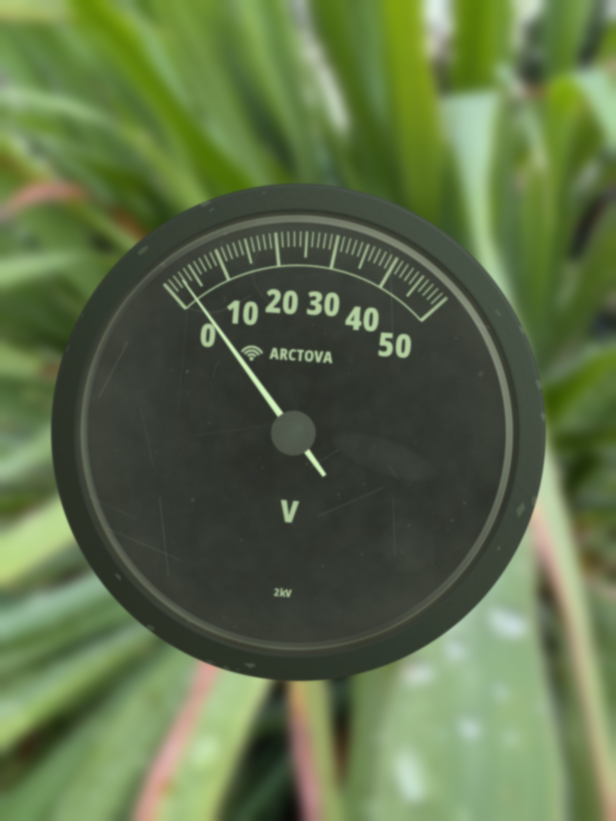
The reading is {"value": 3, "unit": "V"}
